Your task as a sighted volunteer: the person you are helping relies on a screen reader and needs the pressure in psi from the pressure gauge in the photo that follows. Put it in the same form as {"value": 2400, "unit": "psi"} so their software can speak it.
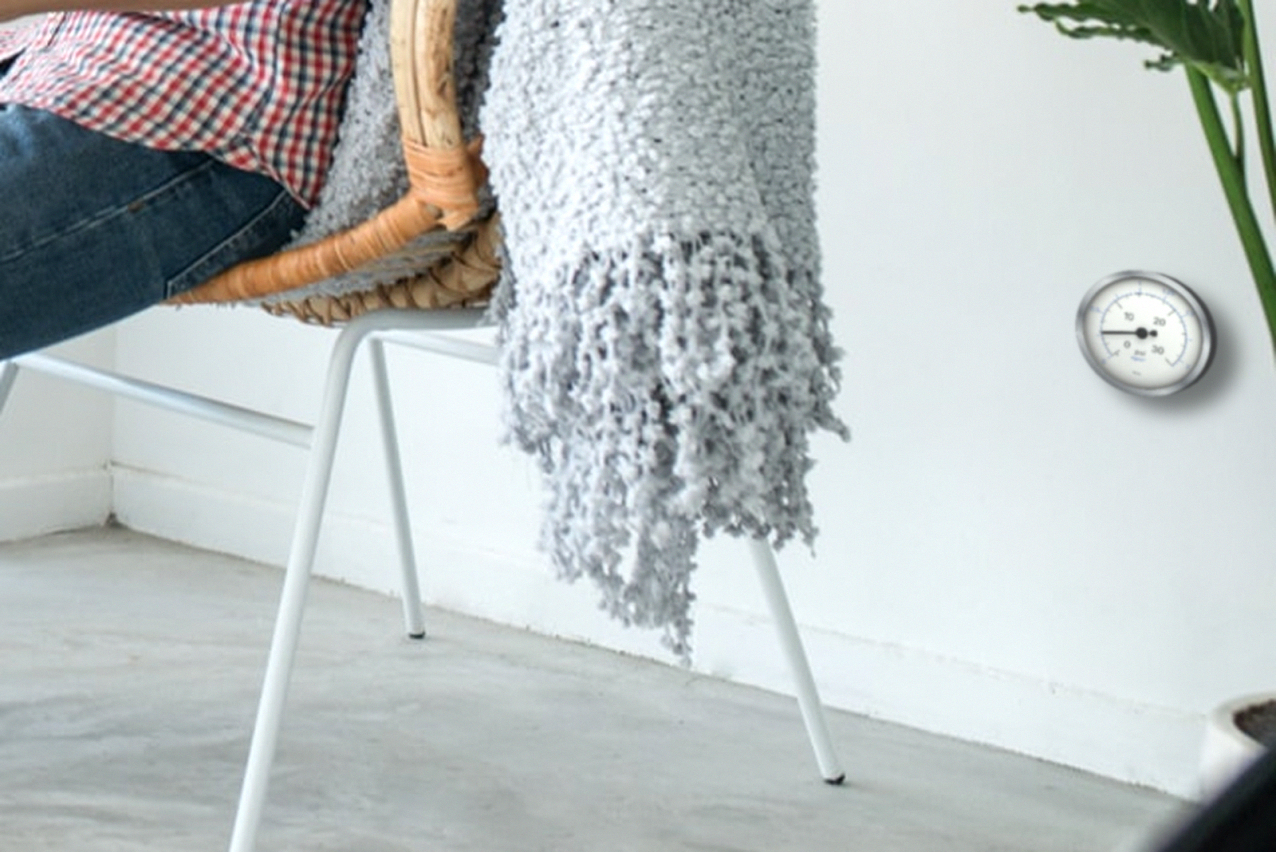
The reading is {"value": 4, "unit": "psi"}
